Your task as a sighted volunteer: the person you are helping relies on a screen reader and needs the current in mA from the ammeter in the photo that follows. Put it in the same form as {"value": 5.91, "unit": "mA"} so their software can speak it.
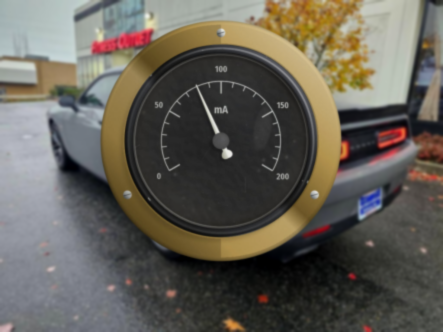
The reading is {"value": 80, "unit": "mA"}
